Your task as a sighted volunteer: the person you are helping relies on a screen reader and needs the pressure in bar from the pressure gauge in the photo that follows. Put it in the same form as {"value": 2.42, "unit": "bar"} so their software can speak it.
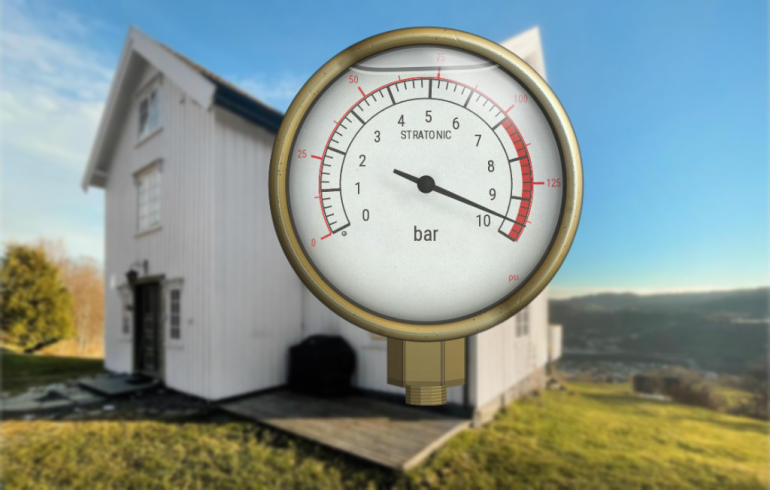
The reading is {"value": 9.6, "unit": "bar"}
